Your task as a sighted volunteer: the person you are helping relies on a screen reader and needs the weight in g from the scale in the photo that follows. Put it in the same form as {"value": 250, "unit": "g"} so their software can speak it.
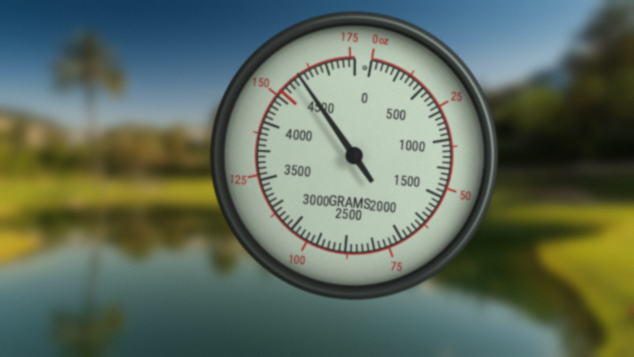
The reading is {"value": 4500, "unit": "g"}
